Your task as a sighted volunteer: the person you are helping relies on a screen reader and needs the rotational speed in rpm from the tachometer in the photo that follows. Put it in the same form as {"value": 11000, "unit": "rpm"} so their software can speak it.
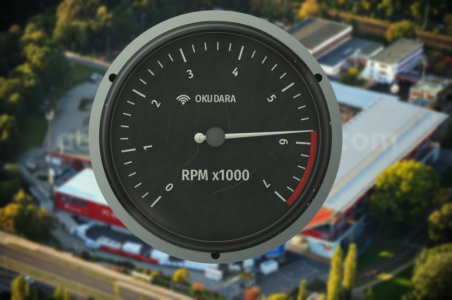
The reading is {"value": 5800, "unit": "rpm"}
